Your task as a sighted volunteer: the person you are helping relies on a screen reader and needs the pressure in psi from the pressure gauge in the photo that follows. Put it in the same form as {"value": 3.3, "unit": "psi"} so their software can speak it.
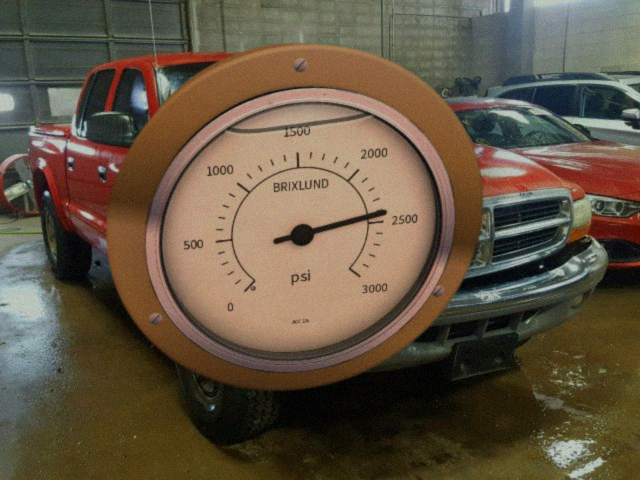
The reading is {"value": 2400, "unit": "psi"}
